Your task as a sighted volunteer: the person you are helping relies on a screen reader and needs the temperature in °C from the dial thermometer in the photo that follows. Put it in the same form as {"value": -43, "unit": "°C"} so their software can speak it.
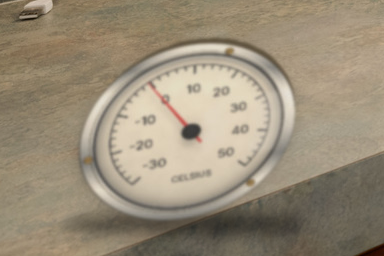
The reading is {"value": 0, "unit": "°C"}
